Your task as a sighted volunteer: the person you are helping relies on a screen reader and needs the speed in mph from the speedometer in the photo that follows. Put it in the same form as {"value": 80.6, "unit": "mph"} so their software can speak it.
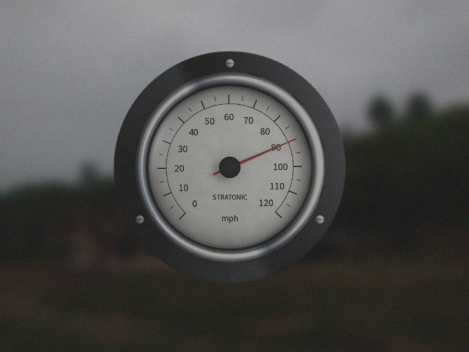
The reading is {"value": 90, "unit": "mph"}
